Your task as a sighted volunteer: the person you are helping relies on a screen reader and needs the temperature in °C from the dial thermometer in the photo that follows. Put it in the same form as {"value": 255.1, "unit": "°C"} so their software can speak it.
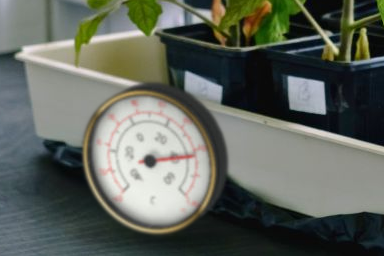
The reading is {"value": 40, "unit": "°C"}
